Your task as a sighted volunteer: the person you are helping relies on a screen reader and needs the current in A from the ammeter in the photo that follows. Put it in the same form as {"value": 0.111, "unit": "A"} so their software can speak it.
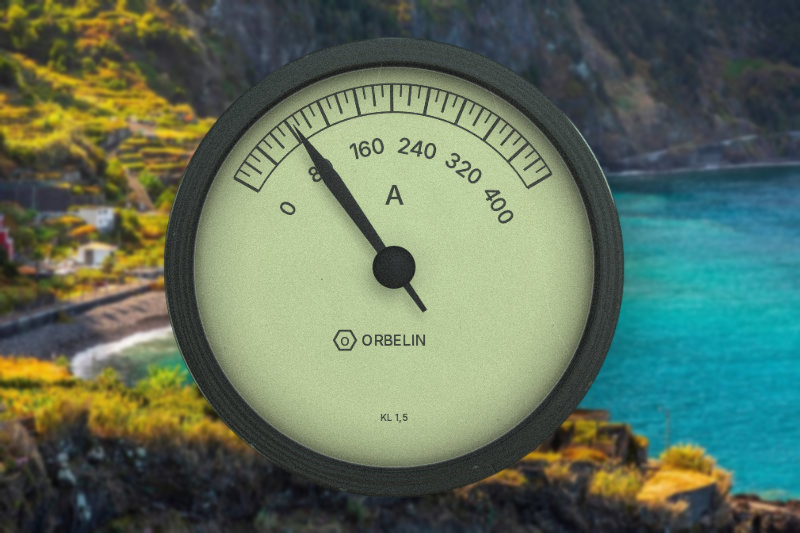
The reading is {"value": 85, "unit": "A"}
